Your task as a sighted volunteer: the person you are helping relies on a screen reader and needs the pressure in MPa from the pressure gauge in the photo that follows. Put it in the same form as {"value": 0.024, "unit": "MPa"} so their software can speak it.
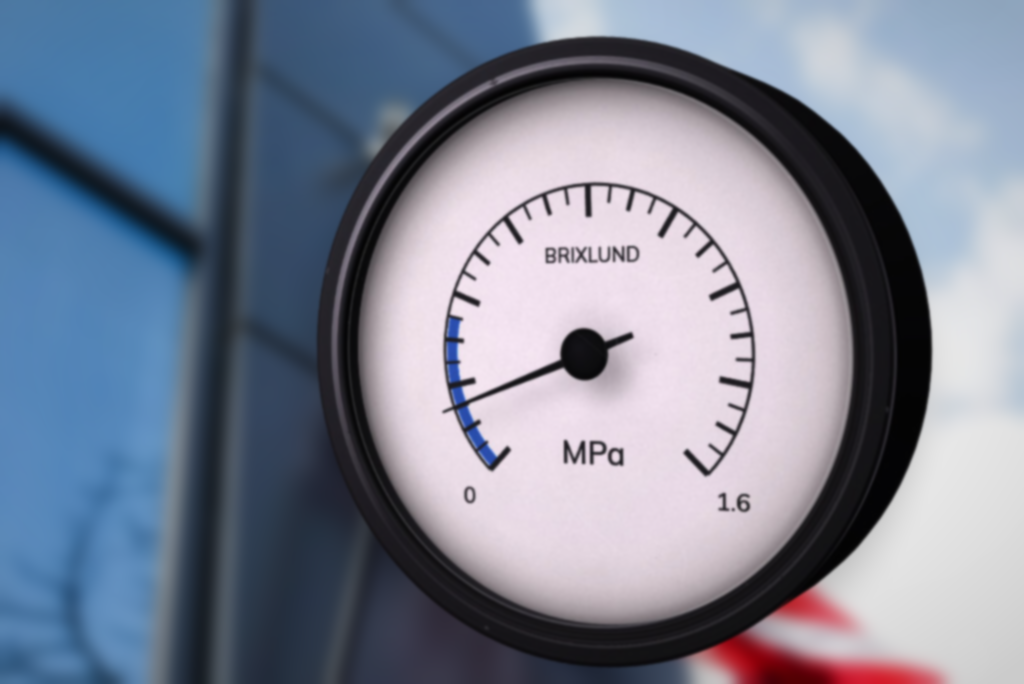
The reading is {"value": 0.15, "unit": "MPa"}
